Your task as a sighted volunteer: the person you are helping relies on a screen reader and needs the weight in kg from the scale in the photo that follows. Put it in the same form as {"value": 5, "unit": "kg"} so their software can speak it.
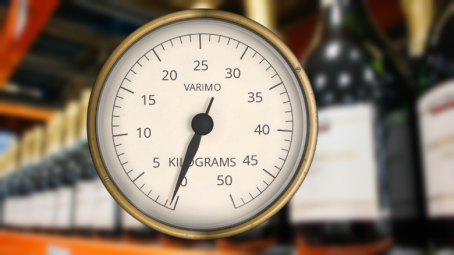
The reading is {"value": 0.5, "unit": "kg"}
